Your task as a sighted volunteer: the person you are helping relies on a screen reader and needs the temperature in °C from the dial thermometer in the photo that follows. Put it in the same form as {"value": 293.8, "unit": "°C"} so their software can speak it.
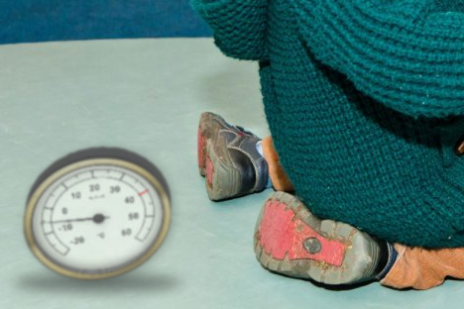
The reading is {"value": -5, "unit": "°C"}
